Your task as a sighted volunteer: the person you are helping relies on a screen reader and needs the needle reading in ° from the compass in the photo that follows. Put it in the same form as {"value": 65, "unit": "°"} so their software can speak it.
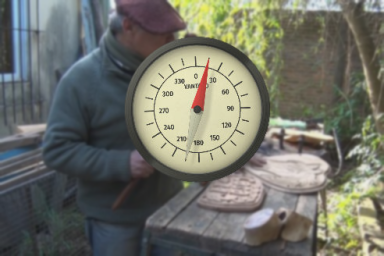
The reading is {"value": 15, "unit": "°"}
